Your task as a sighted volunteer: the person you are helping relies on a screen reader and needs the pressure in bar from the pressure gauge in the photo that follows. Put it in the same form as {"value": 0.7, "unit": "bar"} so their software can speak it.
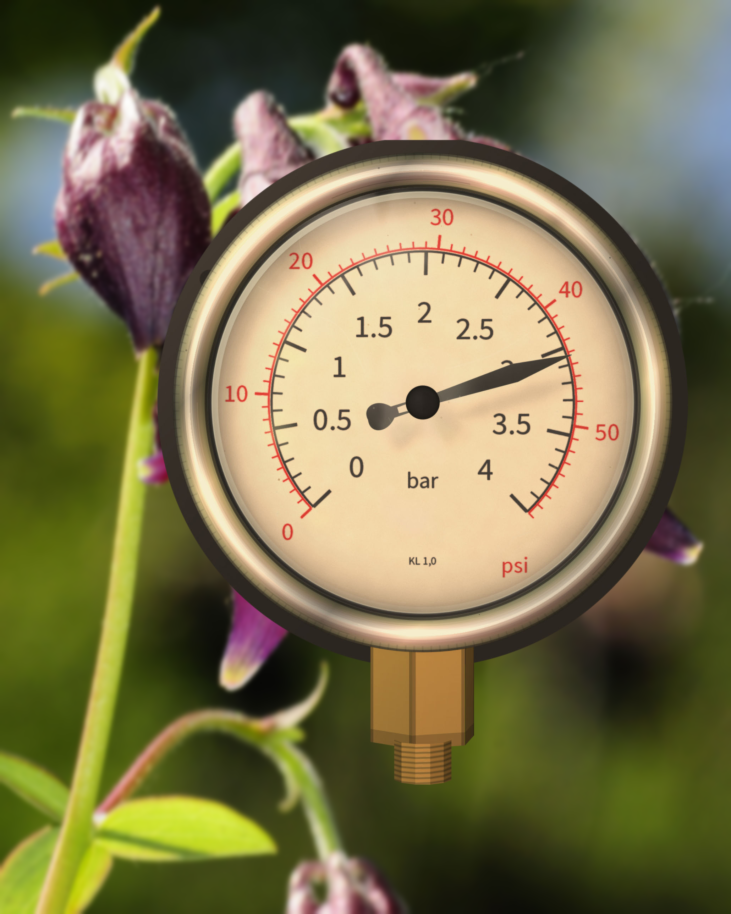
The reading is {"value": 3.05, "unit": "bar"}
